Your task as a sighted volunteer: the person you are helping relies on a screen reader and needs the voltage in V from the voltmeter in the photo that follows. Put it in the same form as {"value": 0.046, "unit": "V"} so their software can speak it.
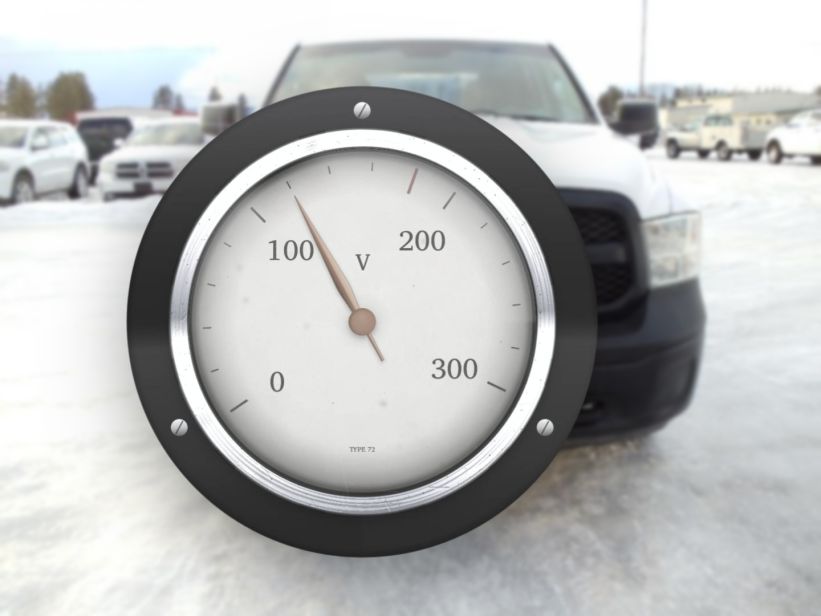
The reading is {"value": 120, "unit": "V"}
